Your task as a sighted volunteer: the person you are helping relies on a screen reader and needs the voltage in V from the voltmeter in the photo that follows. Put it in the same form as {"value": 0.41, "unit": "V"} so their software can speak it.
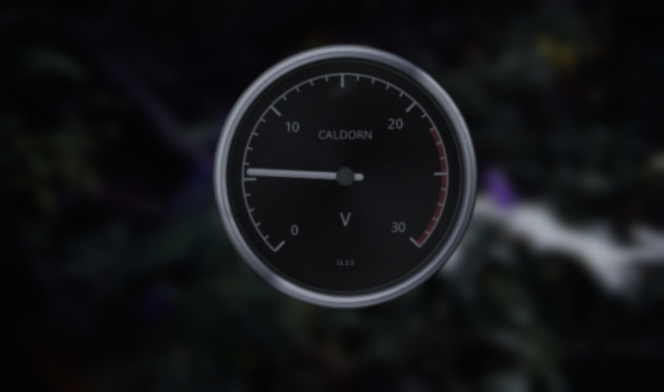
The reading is {"value": 5.5, "unit": "V"}
